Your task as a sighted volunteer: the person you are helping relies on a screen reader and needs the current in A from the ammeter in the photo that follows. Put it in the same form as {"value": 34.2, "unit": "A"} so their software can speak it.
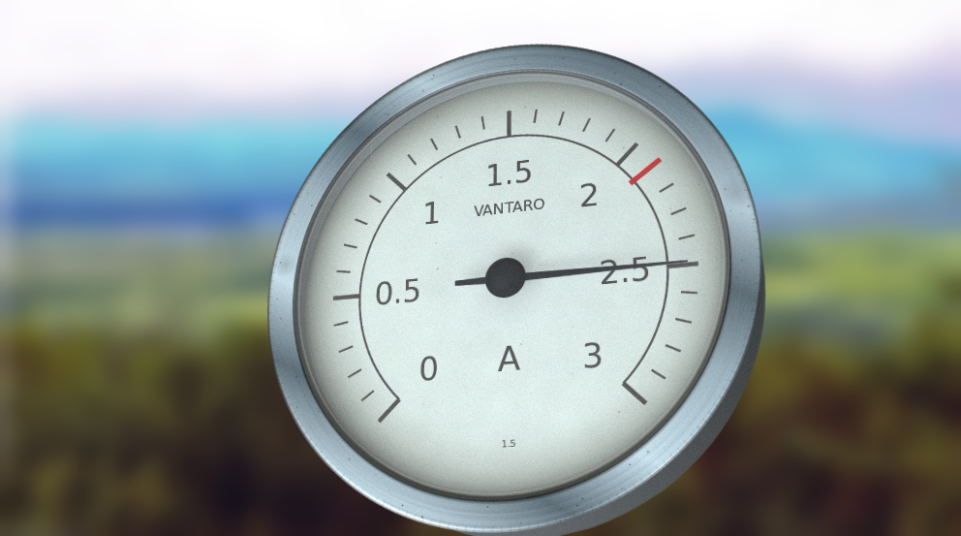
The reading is {"value": 2.5, "unit": "A"}
